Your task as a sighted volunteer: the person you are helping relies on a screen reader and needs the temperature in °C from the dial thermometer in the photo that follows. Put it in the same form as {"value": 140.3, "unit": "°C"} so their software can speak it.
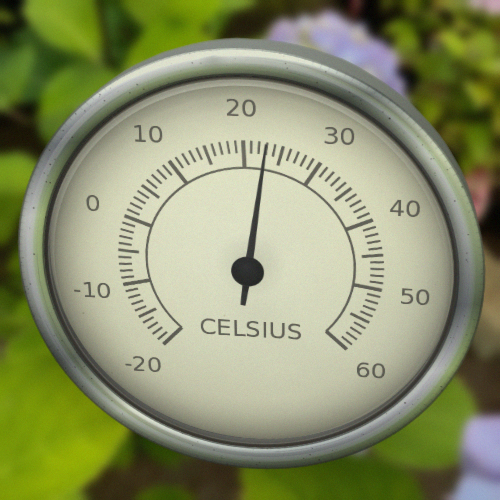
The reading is {"value": 23, "unit": "°C"}
